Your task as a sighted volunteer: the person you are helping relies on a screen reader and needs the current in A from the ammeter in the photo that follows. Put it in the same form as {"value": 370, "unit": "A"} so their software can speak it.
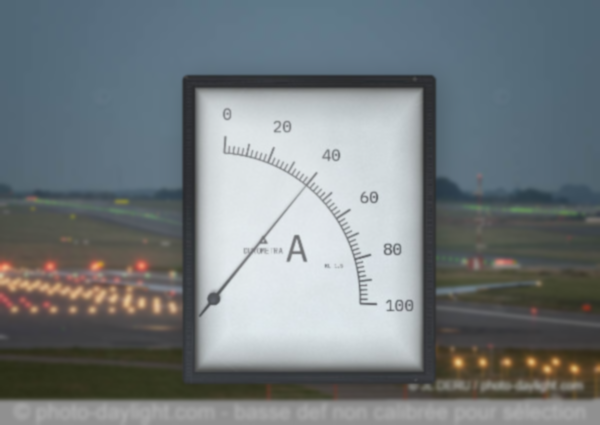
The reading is {"value": 40, "unit": "A"}
